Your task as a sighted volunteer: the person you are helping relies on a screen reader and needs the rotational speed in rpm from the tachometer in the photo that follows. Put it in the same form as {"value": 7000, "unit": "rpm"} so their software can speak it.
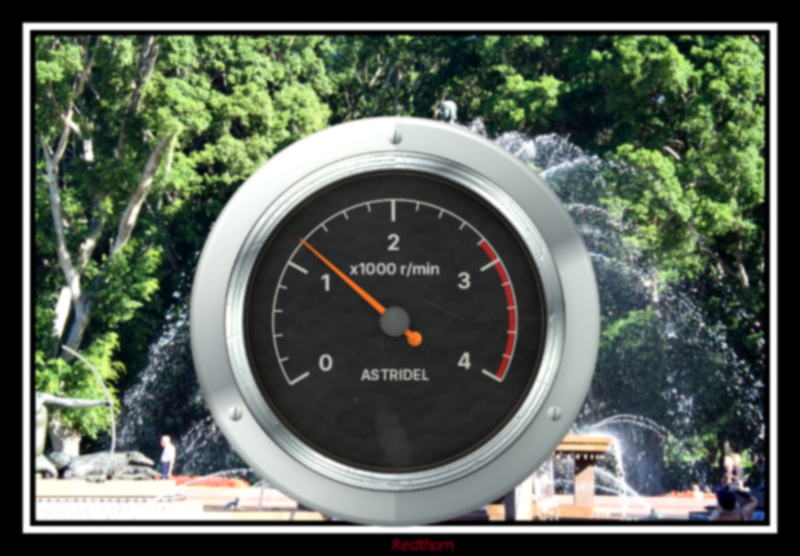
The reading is {"value": 1200, "unit": "rpm"}
